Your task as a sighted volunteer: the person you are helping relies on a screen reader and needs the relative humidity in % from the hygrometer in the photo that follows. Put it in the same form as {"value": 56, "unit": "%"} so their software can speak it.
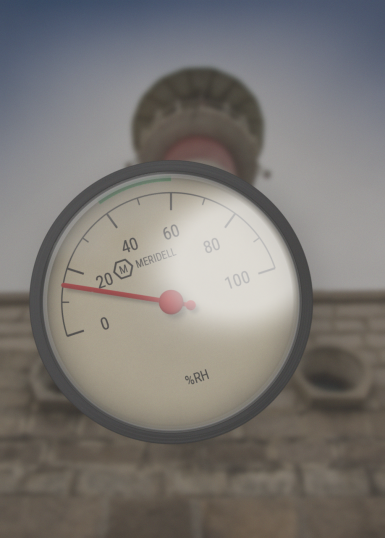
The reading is {"value": 15, "unit": "%"}
